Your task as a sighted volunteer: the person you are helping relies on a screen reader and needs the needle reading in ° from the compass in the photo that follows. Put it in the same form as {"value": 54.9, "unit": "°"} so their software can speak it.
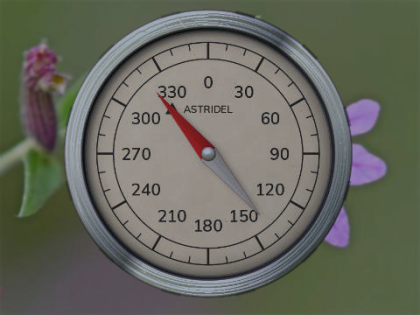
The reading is {"value": 320, "unit": "°"}
